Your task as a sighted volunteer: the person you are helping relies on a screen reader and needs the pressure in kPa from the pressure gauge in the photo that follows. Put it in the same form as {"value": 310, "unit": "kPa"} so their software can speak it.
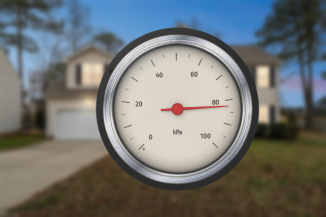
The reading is {"value": 82.5, "unit": "kPa"}
